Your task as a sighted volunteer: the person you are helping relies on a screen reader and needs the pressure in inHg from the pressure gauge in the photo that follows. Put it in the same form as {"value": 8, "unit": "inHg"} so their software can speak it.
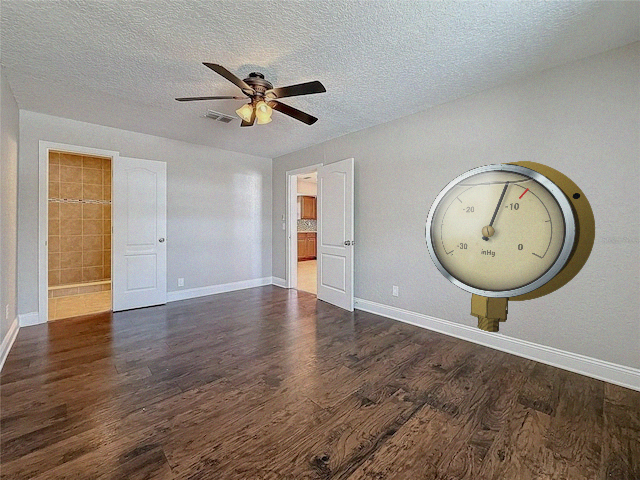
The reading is {"value": -12.5, "unit": "inHg"}
